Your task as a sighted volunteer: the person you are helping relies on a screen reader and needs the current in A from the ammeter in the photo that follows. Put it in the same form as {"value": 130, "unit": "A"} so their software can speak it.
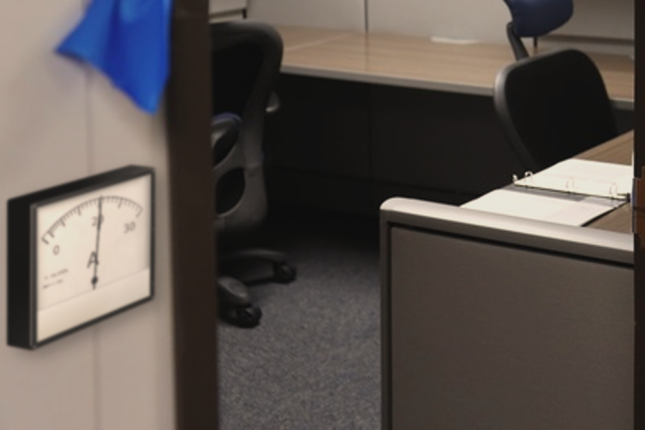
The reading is {"value": 20, "unit": "A"}
